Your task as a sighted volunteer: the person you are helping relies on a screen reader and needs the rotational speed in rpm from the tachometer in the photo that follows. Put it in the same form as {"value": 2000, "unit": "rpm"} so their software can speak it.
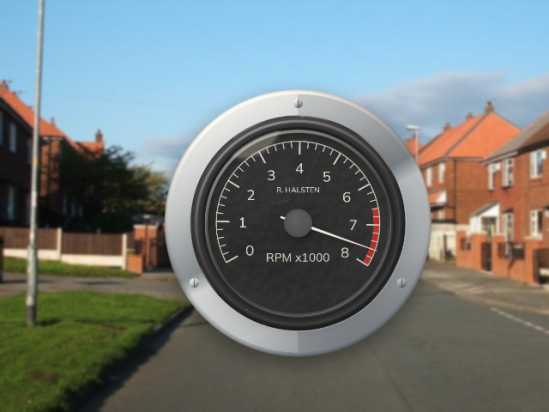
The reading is {"value": 7600, "unit": "rpm"}
